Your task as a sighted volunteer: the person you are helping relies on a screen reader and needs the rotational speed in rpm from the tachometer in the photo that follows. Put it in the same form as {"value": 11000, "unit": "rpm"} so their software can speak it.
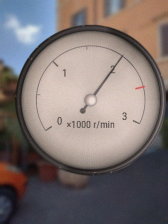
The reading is {"value": 2000, "unit": "rpm"}
